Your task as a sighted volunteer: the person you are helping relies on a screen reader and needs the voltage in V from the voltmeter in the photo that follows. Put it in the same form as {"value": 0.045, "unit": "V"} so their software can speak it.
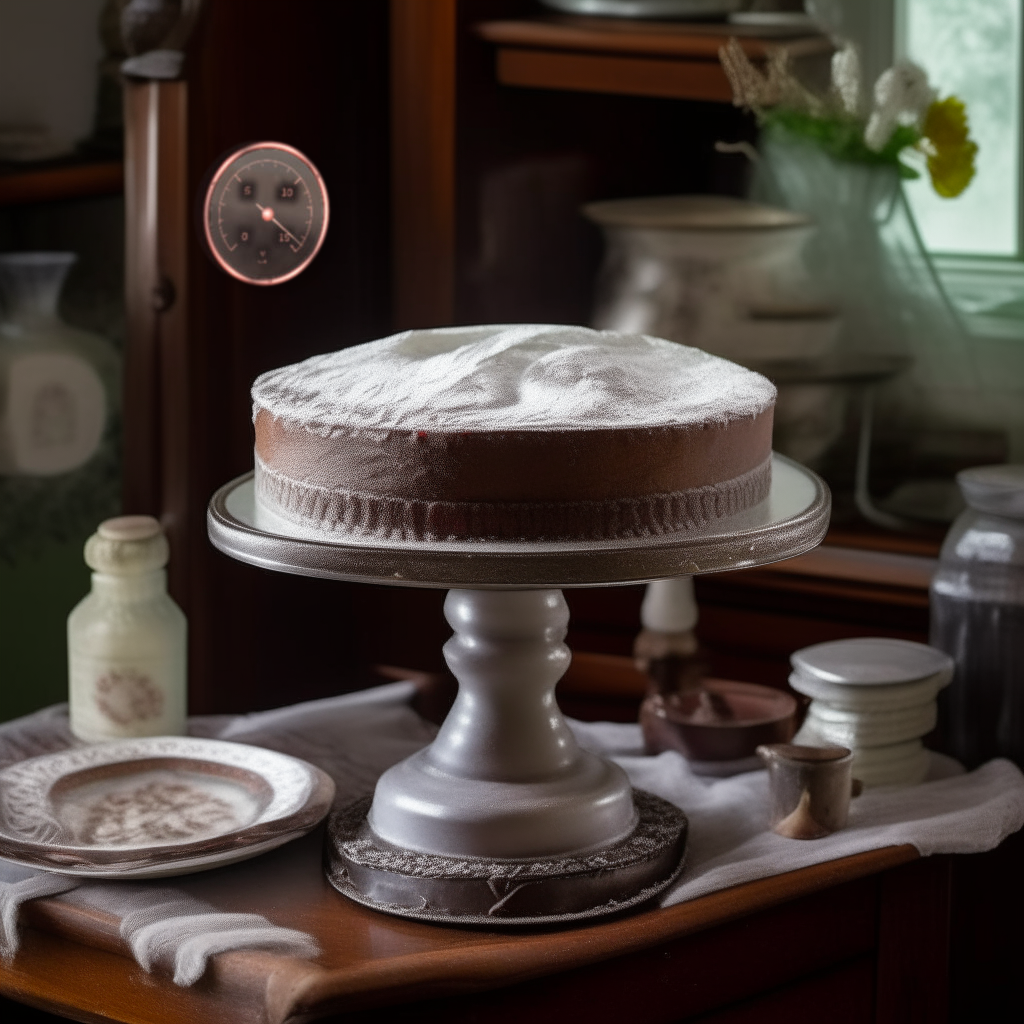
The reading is {"value": 14.5, "unit": "V"}
